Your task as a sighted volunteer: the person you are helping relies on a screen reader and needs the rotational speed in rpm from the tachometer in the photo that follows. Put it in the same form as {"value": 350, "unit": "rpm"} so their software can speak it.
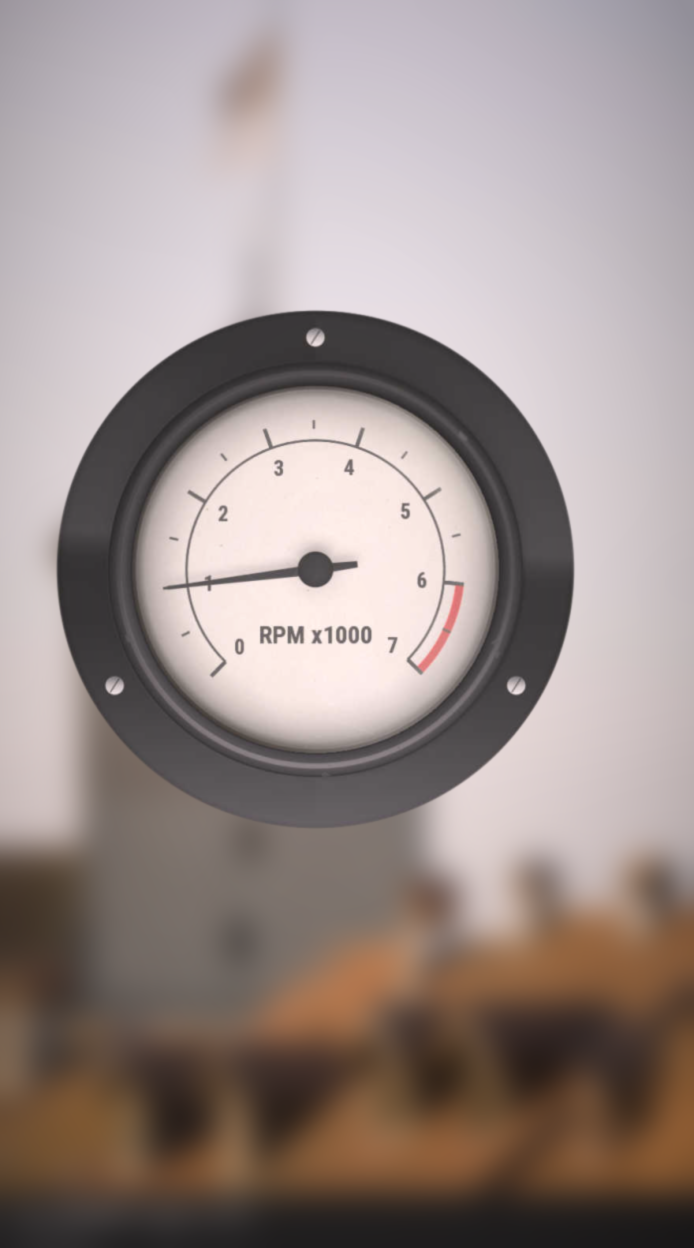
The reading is {"value": 1000, "unit": "rpm"}
